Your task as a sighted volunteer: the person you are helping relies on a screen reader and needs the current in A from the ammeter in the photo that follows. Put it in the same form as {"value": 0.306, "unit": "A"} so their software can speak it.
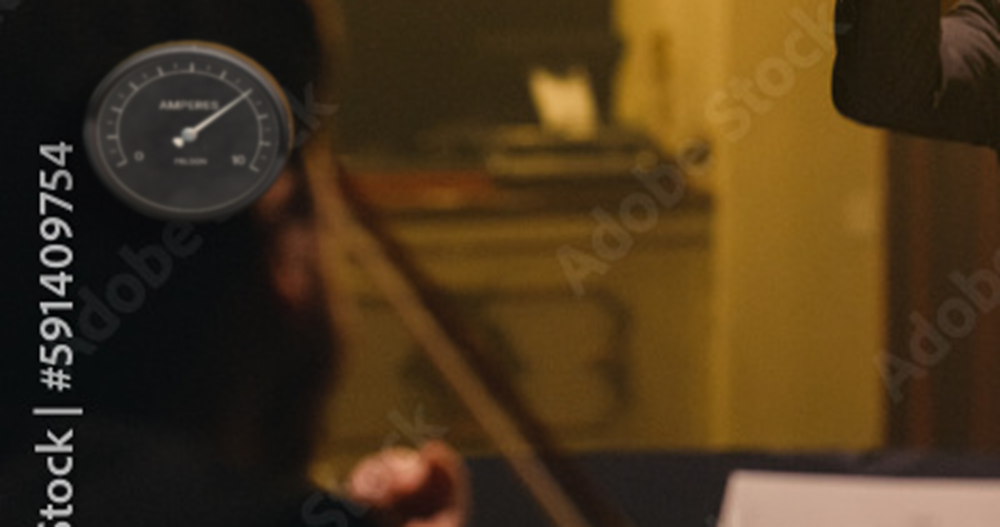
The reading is {"value": 7, "unit": "A"}
